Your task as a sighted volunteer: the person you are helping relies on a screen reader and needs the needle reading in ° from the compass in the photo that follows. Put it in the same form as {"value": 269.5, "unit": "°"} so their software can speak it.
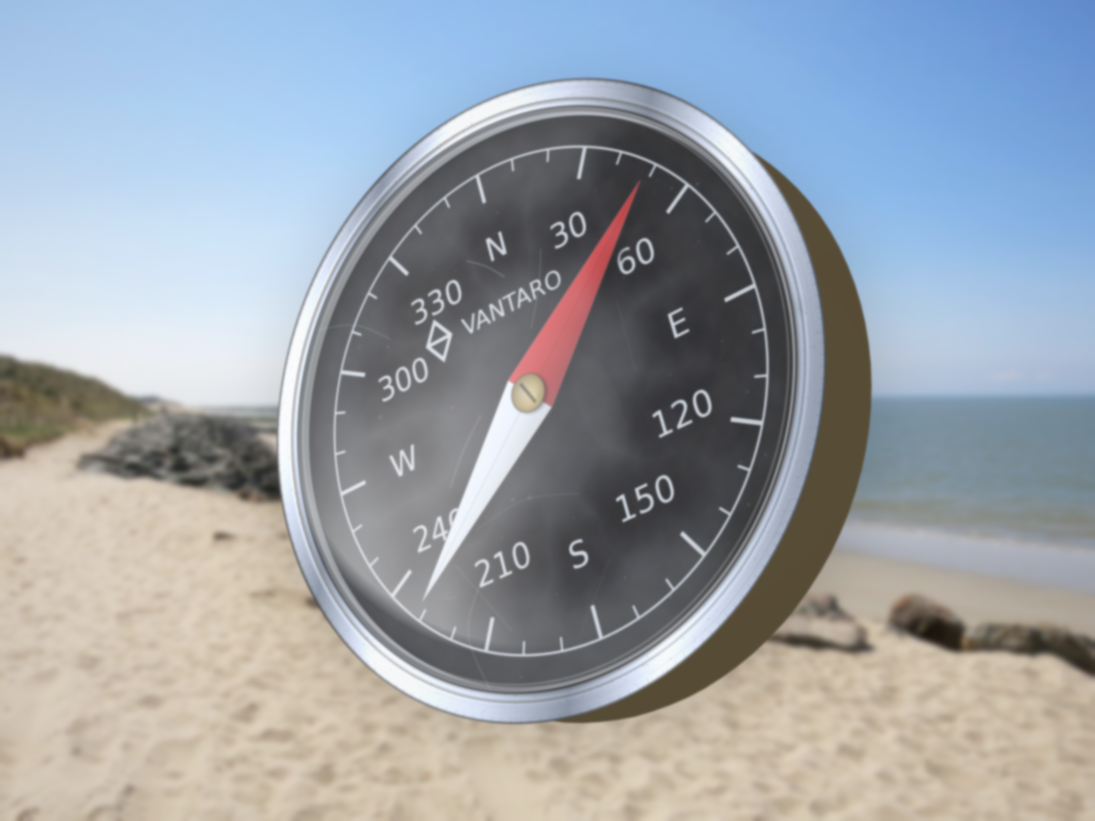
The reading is {"value": 50, "unit": "°"}
